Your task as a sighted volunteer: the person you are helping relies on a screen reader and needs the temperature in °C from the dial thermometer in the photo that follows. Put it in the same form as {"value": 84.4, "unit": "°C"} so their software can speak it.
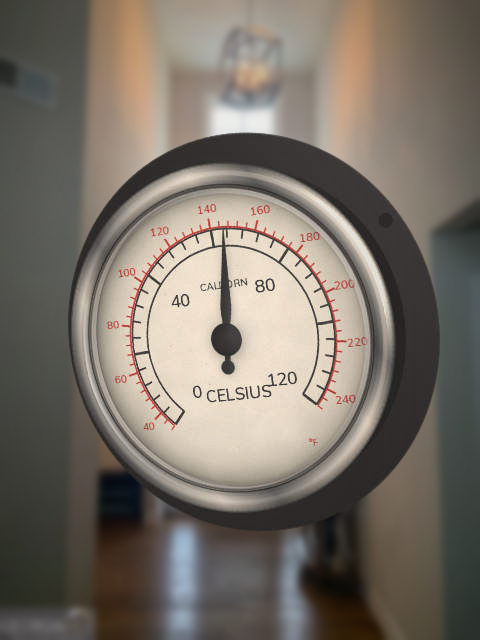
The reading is {"value": 64, "unit": "°C"}
